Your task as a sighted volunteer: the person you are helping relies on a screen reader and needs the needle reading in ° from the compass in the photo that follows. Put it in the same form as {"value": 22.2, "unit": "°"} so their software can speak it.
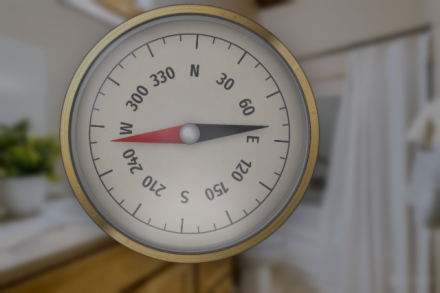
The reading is {"value": 260, "unit": "°"}
